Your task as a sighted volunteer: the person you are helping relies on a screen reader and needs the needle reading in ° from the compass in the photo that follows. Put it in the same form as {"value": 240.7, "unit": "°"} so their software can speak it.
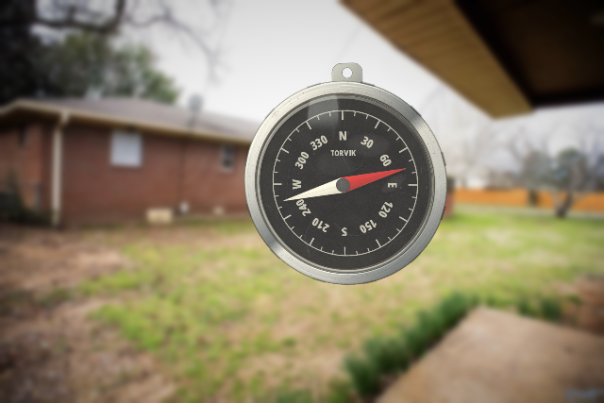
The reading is {"value": 75, "unit": "°"}
